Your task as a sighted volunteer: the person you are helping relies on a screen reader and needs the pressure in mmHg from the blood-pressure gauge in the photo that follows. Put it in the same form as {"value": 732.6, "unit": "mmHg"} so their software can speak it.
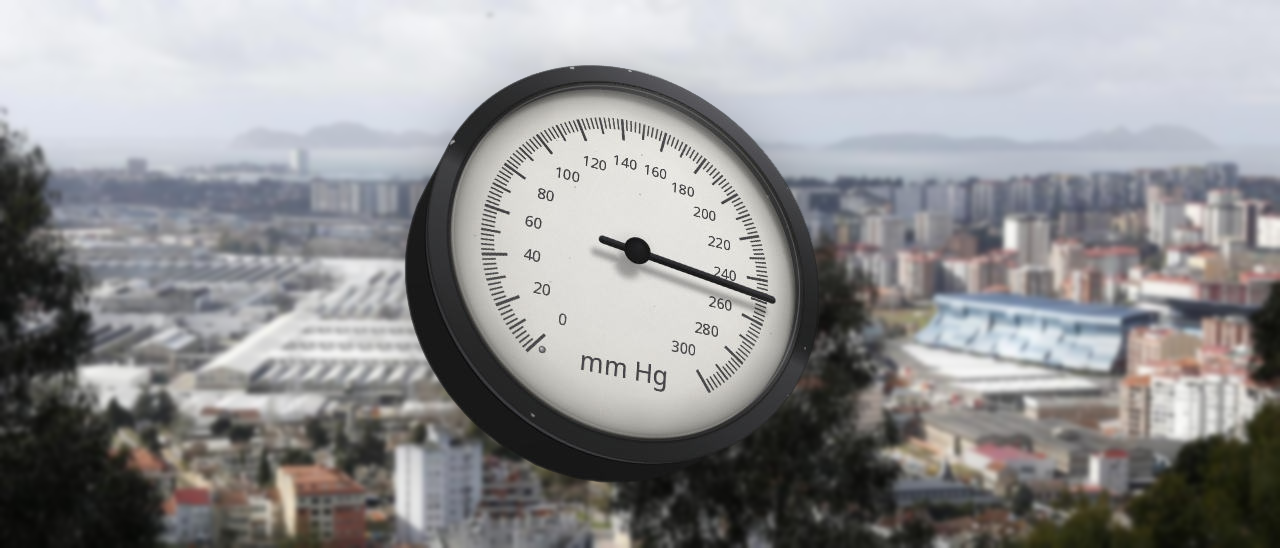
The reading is {"value": 250, "unit": "mmHg"}
